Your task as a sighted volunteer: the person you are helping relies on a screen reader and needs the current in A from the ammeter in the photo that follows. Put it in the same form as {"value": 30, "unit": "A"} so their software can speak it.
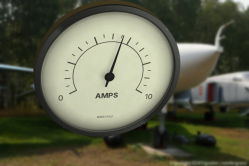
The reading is {"value": 5.5, "unit": "A"}
